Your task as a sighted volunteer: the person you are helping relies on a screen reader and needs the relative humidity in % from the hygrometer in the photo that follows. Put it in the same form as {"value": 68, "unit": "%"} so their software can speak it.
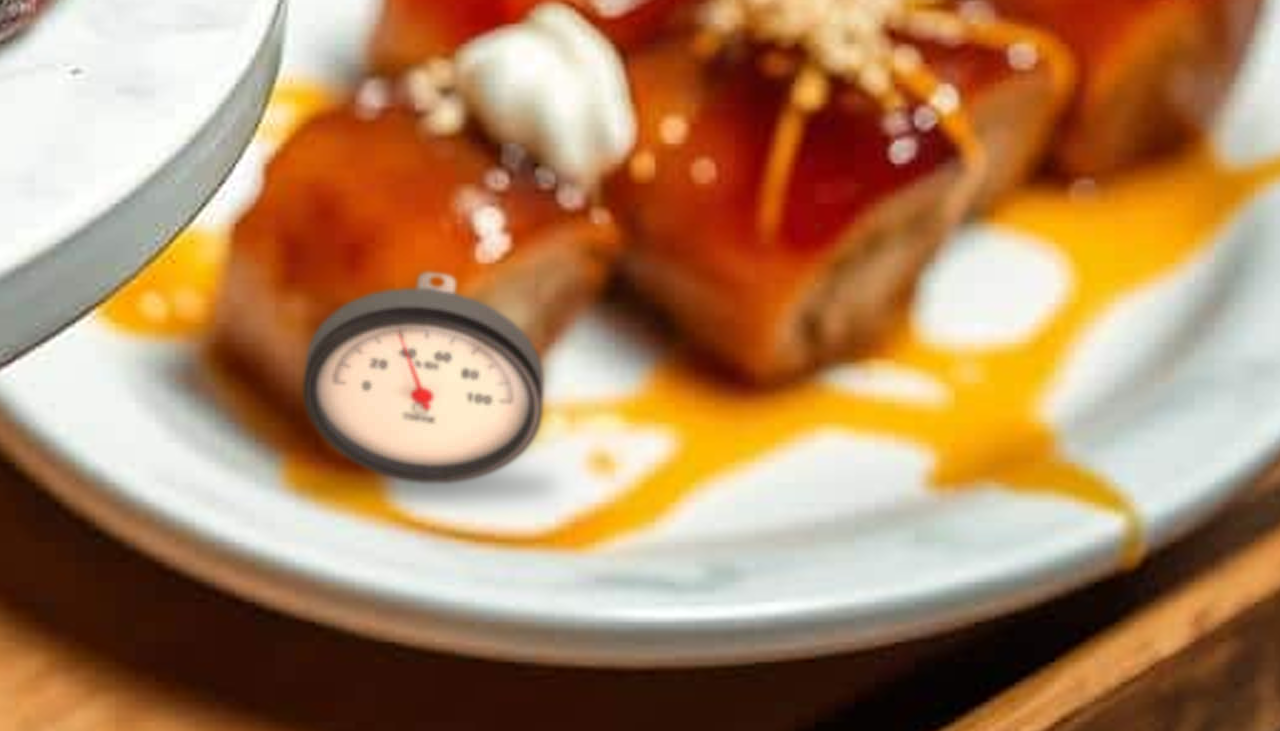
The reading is {"value": 40, "unit": "%"}
